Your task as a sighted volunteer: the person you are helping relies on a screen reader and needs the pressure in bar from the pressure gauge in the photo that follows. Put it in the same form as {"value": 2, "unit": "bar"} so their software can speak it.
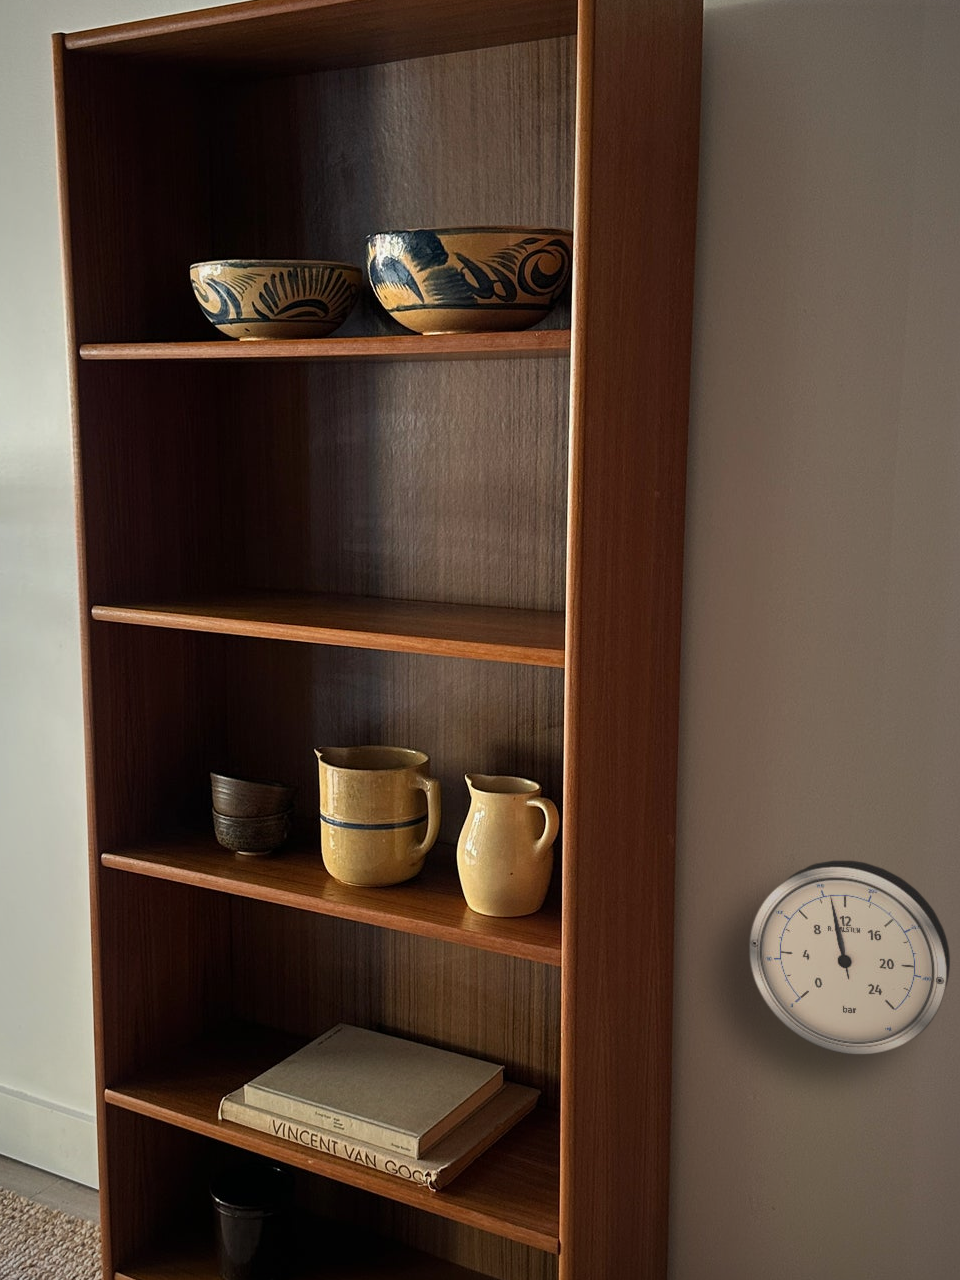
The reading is {"value": 11, "unit": "bar"}
